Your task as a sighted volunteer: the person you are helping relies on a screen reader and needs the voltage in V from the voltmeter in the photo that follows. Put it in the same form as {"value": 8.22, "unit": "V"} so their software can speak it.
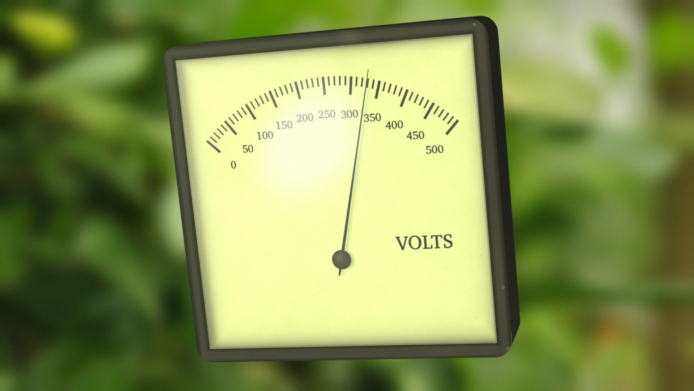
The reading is {"value": 330, "unit": "V"}
